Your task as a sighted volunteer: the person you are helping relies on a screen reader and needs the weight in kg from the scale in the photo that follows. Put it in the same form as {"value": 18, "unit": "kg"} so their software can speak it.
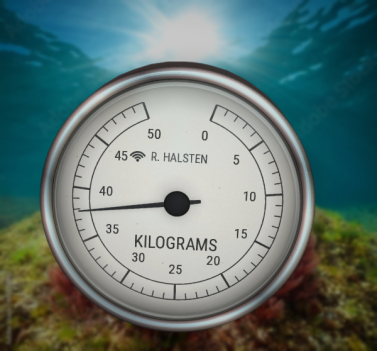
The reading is {"value": 38, "unit": "kg"}
